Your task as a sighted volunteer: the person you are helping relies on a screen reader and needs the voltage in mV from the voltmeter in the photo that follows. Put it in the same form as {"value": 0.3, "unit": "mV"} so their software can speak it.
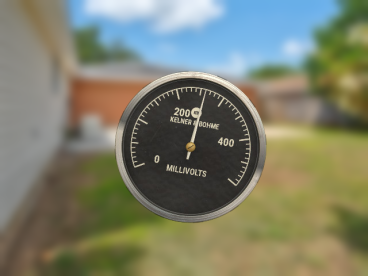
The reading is {"value": 260, "unit": "mV"}
